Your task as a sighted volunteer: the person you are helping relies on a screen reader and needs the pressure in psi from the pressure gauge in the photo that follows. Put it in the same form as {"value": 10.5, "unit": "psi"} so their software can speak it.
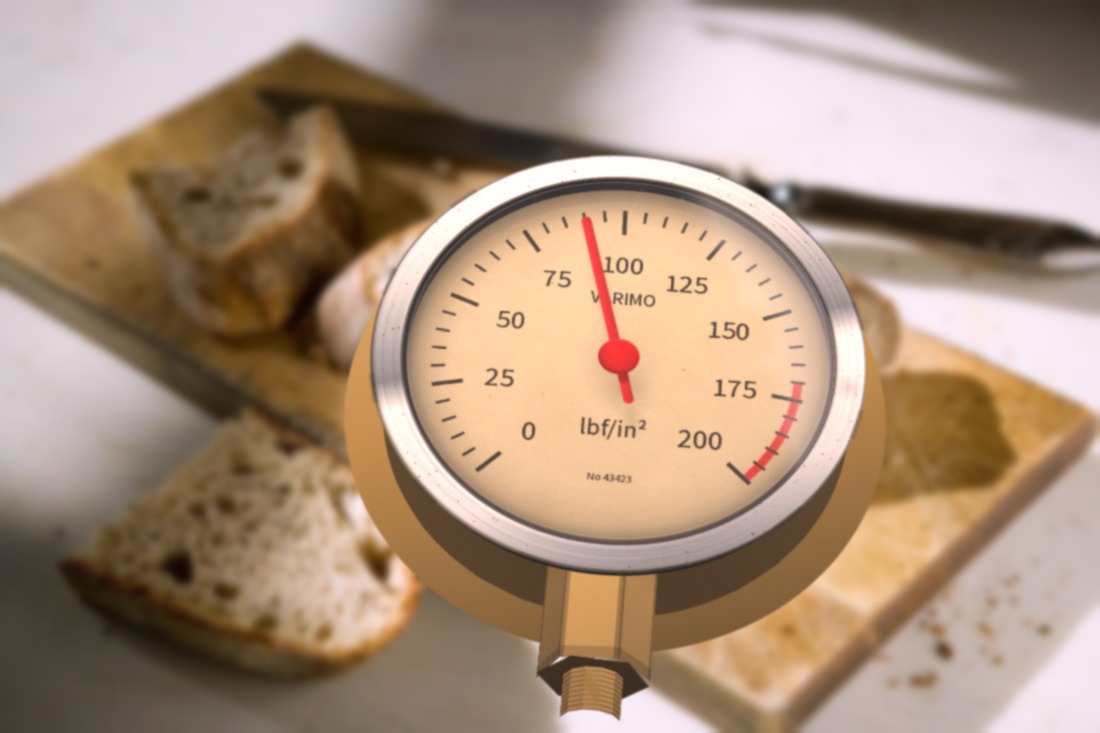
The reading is {"value": 90, "unit": "psi"}
